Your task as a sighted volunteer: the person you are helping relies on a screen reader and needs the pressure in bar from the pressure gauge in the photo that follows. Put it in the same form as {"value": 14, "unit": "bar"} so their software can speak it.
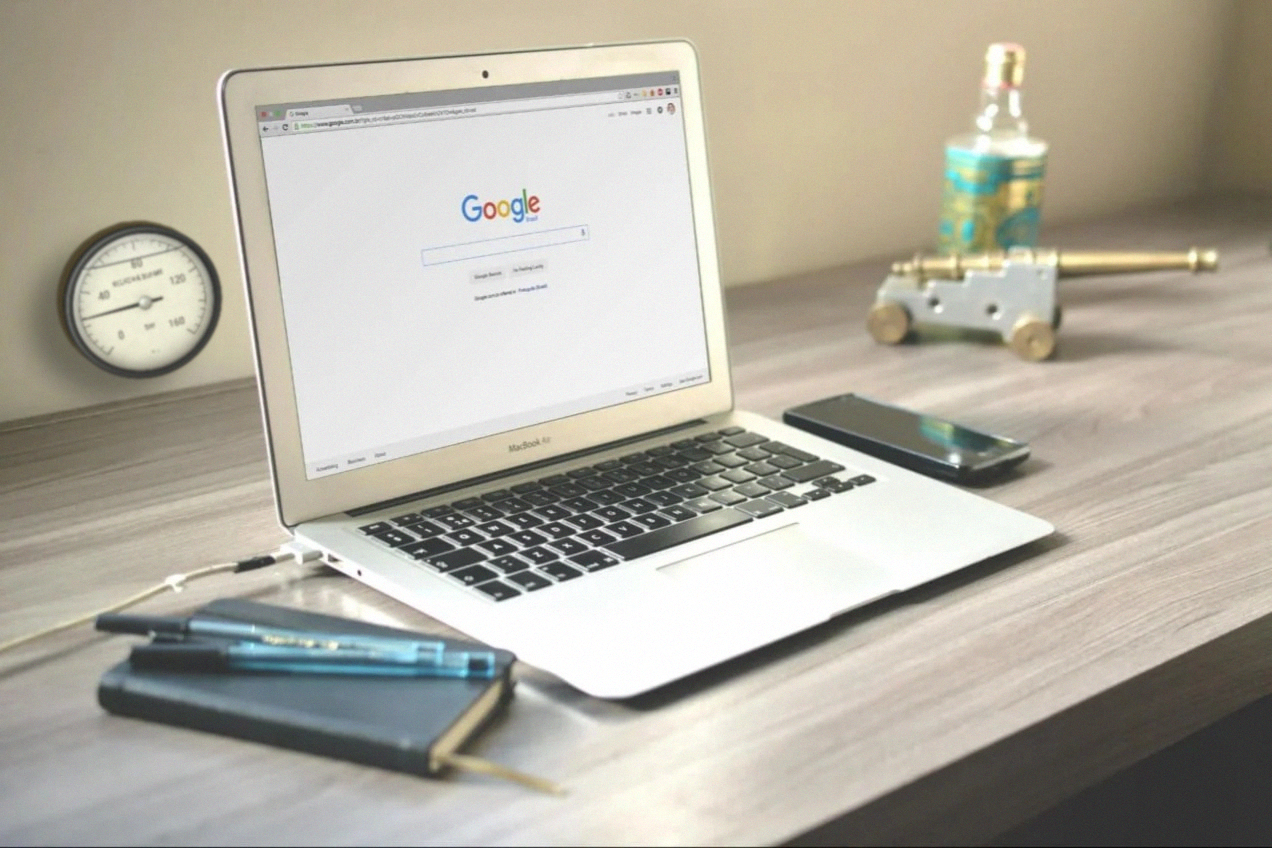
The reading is {"value": 25, "unit": "bar"}
